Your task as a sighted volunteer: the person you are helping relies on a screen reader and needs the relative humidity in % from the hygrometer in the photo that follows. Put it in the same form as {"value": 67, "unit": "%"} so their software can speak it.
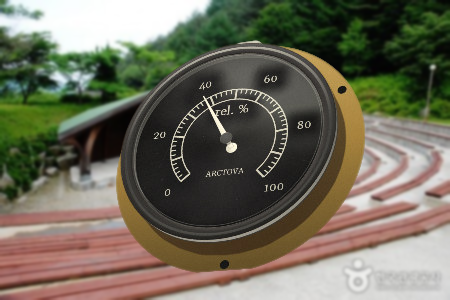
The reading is {"value": 38, "unit": "%"}
